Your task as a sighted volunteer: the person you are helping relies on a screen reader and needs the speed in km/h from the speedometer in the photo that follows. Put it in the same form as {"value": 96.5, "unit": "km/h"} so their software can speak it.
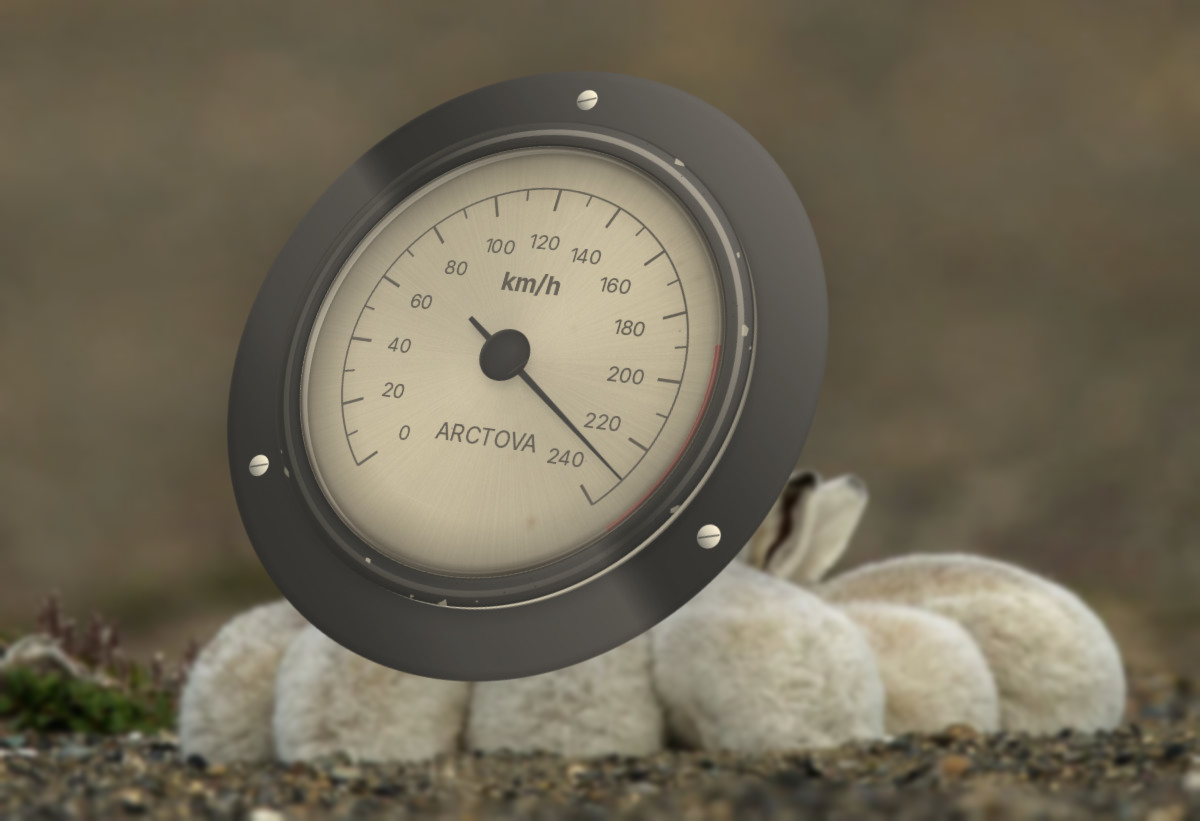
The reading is {"value": 230, "unit": "km/h"}
